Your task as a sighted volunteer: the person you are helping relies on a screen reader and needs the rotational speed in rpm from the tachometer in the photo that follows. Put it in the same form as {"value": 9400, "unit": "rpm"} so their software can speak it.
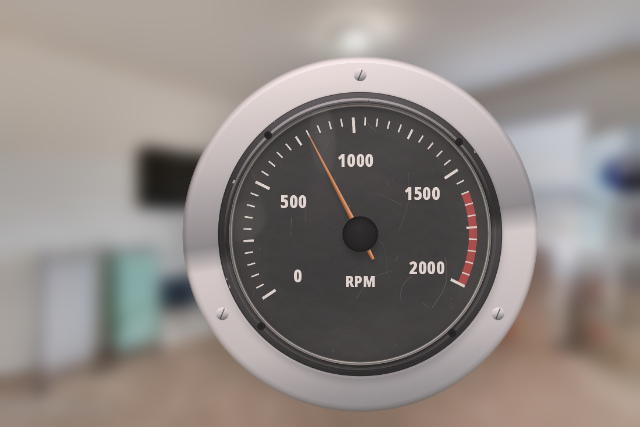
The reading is {"value": 800, "unit": "rpm"}
